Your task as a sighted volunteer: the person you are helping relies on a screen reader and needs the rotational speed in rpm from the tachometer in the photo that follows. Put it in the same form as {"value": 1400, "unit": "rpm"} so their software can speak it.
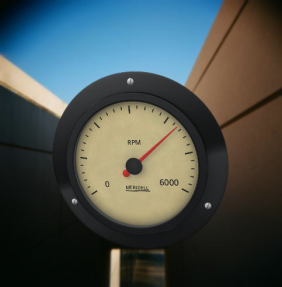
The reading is {"value": 4300, "unit": "rpm"}
